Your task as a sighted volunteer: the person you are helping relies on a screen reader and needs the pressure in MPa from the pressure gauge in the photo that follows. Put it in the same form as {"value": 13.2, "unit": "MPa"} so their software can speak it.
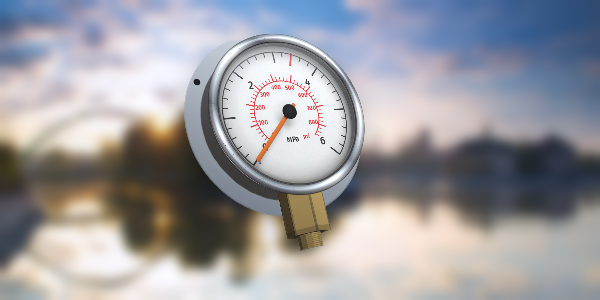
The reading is {"value": 0, "unit": "MPa"}
